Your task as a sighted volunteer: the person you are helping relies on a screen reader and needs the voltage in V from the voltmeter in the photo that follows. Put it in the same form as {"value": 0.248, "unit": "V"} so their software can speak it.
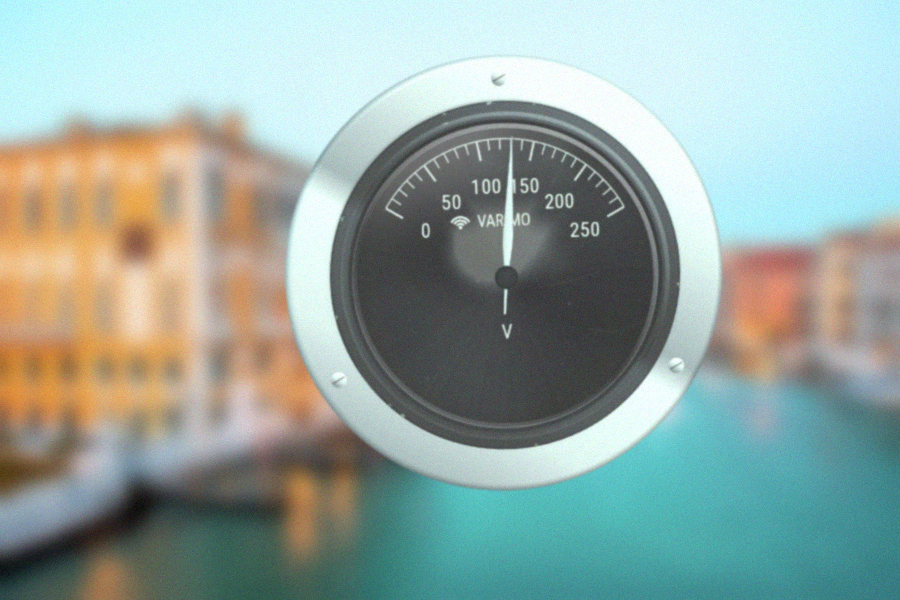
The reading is {"value": 130, "unit": "V"}
